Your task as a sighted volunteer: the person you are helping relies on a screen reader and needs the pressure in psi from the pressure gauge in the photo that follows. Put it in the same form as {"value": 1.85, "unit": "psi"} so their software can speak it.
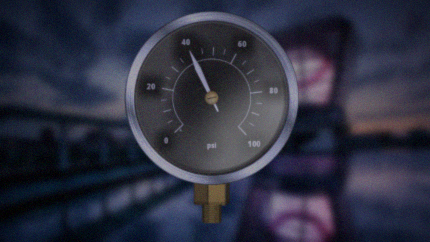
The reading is {"value": 40, "unit": "psi"}
